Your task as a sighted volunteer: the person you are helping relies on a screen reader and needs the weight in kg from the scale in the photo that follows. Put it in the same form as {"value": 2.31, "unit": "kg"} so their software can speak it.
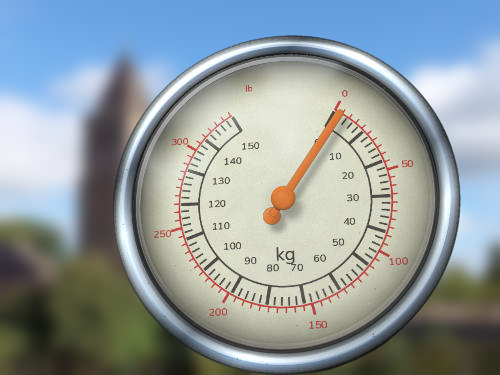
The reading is {"value": 2, "unit": "kg"}
